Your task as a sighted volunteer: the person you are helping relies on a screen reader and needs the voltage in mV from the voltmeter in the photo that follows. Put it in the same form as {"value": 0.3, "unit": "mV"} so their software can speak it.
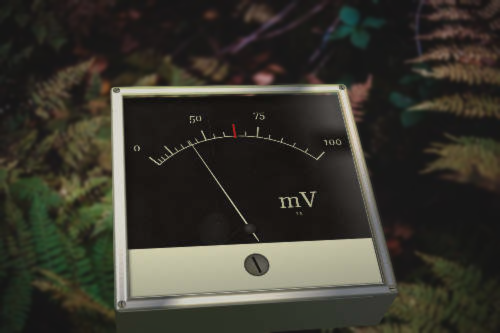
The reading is {"value": 40, "unit": "mV"}
